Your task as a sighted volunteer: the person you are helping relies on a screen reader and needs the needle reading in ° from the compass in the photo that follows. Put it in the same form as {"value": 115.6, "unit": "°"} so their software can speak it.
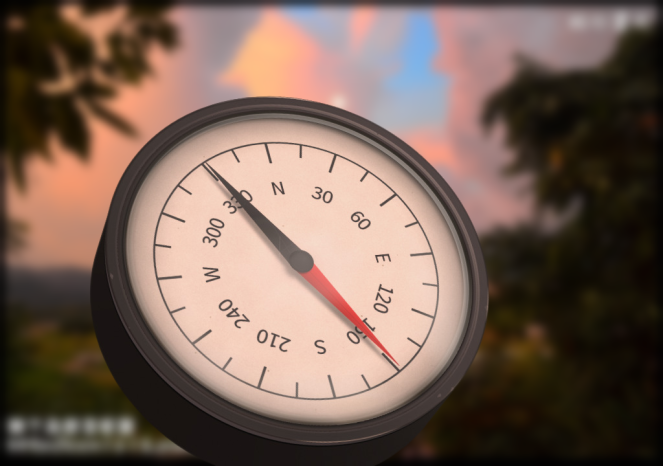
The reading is {"value": 150, "unit": "°"}
